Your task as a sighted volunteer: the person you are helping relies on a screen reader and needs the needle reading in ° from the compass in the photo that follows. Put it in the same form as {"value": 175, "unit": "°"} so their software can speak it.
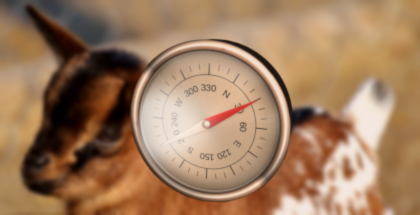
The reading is {"value": 30, "unit": "°"}
